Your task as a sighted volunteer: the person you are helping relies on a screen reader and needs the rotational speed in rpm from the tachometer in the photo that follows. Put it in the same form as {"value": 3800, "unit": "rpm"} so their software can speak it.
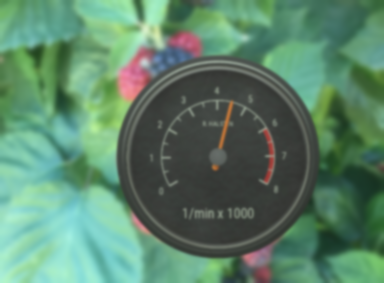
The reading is {"value": 4500, "unit": "rpm"}
